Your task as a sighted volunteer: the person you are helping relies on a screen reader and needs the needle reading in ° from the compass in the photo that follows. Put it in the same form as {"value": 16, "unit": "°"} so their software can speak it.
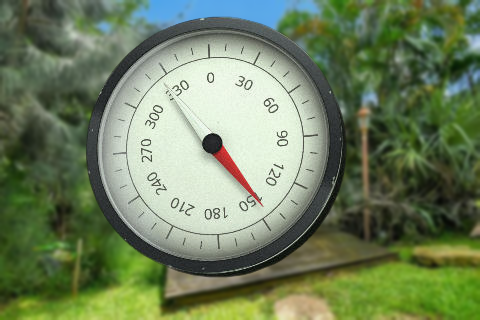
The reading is {"value": 145, "unit": "°"}
